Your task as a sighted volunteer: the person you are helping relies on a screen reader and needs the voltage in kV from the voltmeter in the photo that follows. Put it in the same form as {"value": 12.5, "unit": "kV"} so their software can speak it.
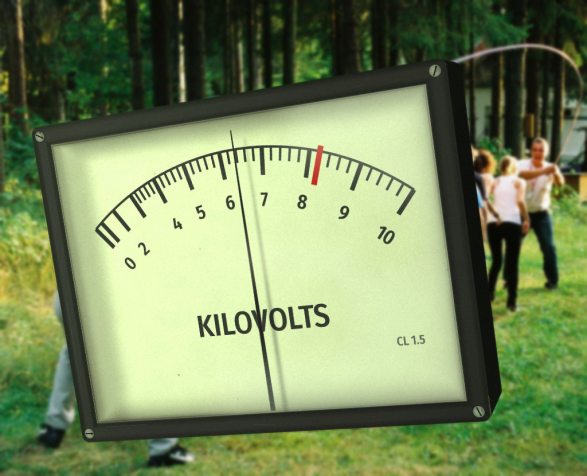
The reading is {"value": 6.4, "unit": "kV"}
